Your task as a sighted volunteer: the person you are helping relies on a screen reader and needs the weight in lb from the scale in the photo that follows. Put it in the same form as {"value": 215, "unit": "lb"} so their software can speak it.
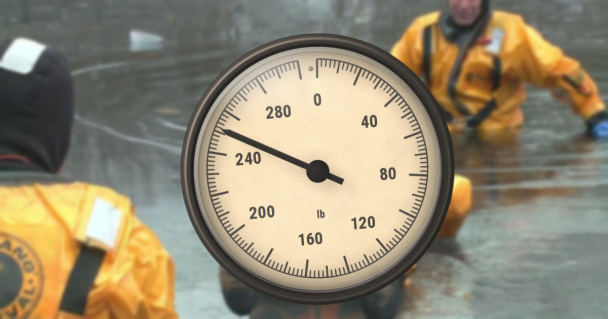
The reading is {"value": 252, "unit": "lb"}
